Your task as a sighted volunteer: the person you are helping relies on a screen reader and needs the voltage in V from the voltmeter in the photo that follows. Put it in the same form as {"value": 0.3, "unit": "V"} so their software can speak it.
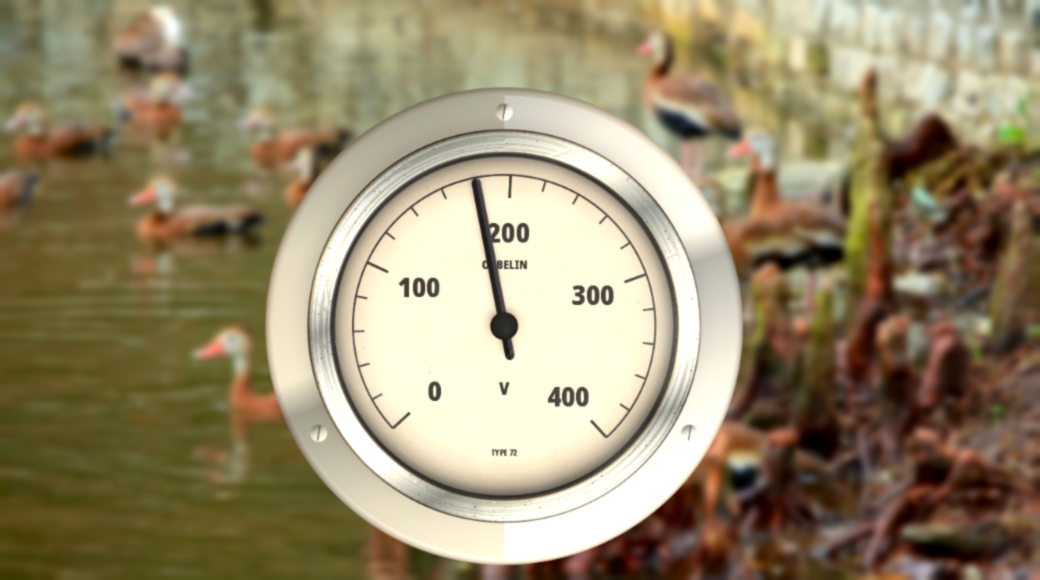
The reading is {"value": 180, "unit": "V"}
